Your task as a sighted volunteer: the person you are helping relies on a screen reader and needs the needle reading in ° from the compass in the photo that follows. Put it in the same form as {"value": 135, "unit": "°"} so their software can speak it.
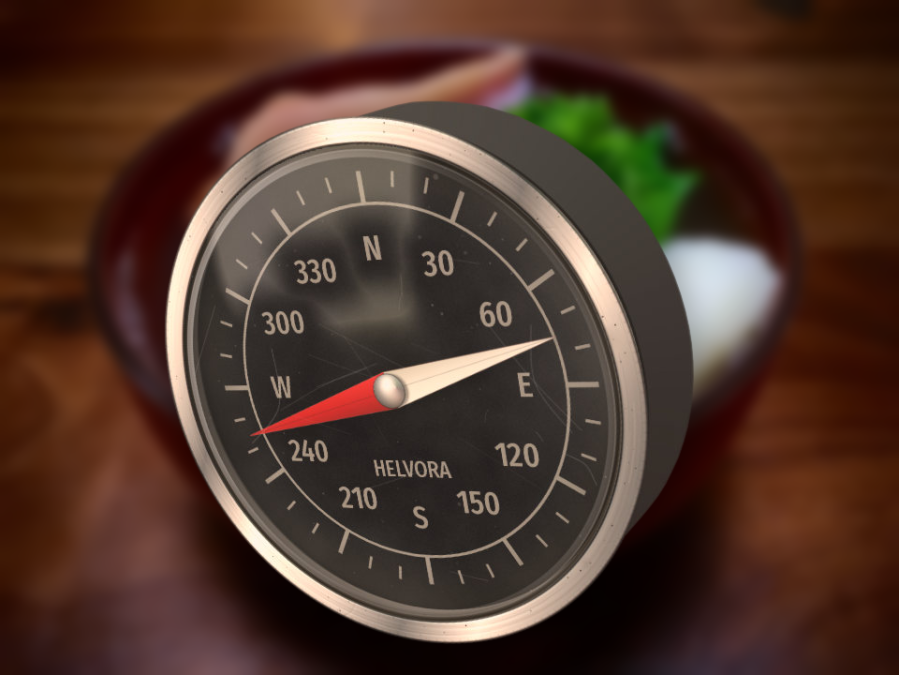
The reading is {"value": 255, "unit": "°"}
